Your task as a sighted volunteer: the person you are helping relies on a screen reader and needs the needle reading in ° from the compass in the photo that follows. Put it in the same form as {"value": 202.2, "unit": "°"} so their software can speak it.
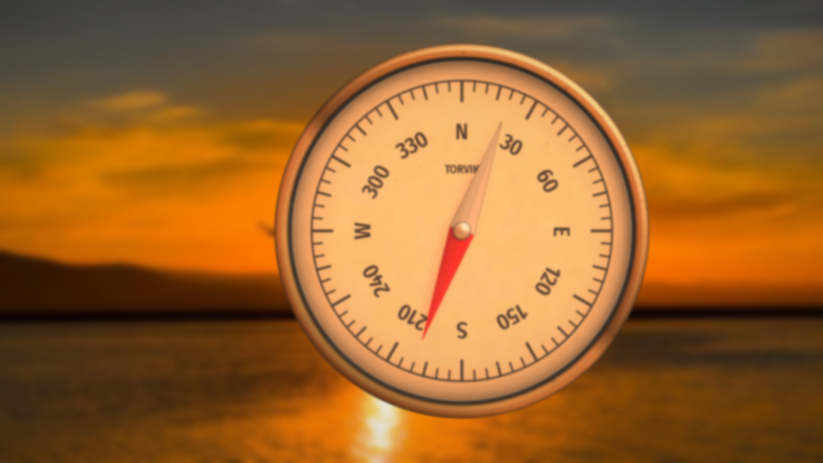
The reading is {"value": 200, "unit": "°"}
